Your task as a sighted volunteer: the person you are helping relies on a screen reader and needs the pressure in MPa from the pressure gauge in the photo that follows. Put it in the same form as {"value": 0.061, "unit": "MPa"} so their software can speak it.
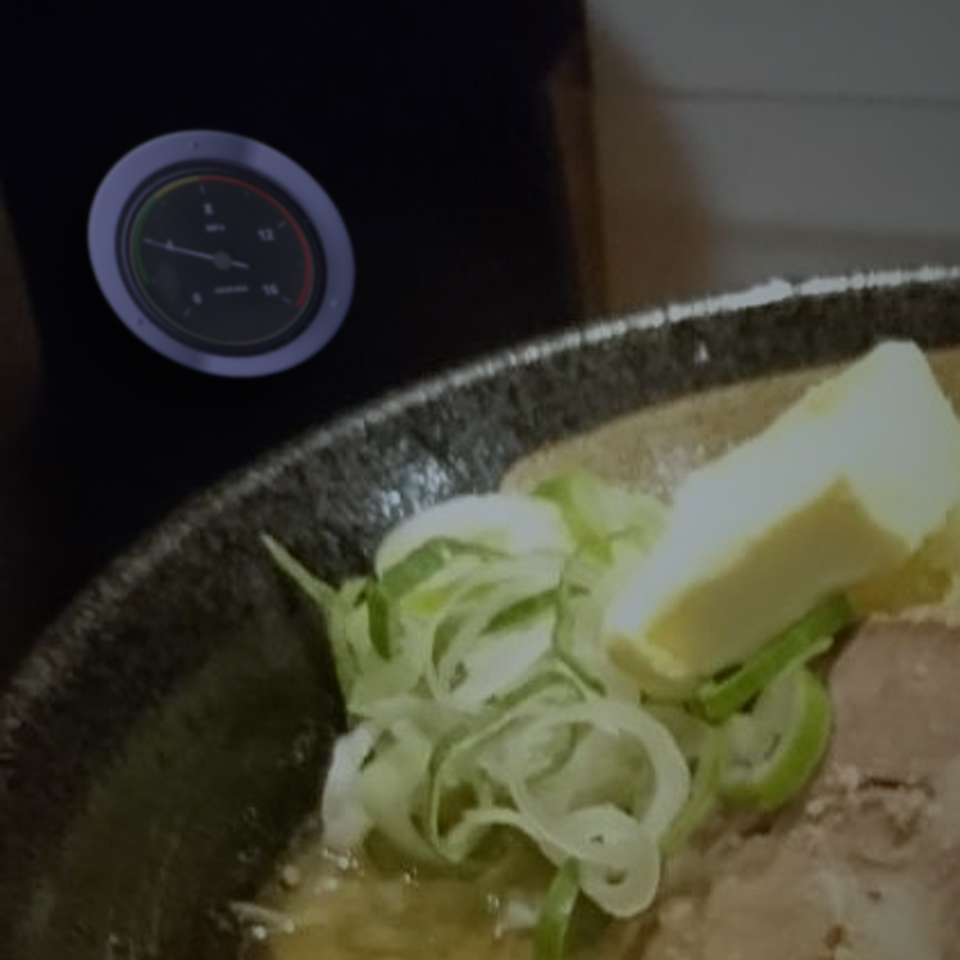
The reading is {"value": 4, "unit": "MPa"}
